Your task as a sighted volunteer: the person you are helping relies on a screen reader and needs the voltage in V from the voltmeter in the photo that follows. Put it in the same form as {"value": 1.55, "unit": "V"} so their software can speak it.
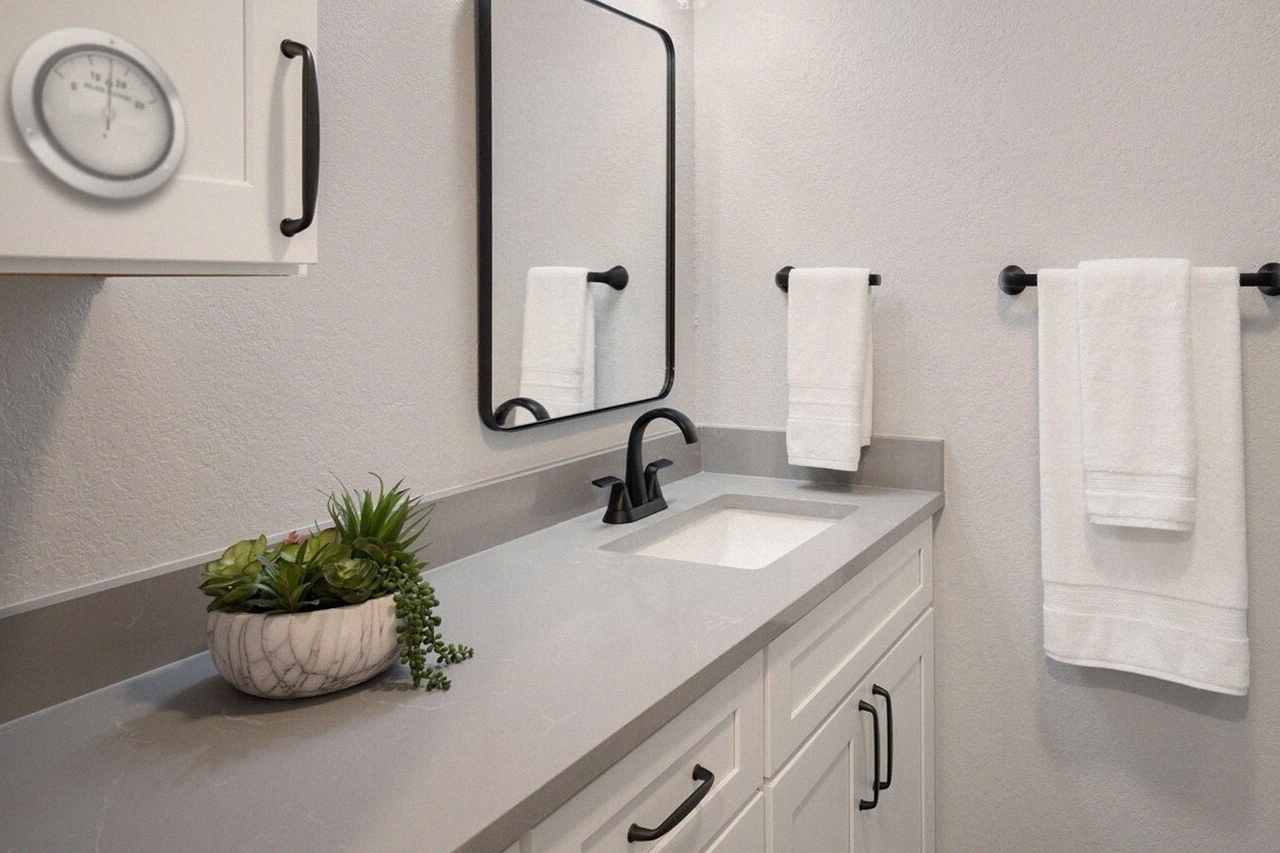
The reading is {"value": 15, "unit": "V"}
